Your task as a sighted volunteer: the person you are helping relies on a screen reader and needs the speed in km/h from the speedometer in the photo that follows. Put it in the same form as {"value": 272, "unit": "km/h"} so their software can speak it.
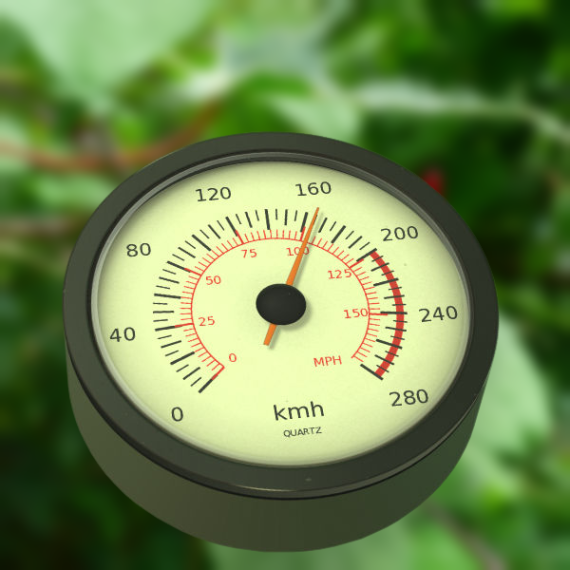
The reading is {"value": 165, "unit": "km/h"}
